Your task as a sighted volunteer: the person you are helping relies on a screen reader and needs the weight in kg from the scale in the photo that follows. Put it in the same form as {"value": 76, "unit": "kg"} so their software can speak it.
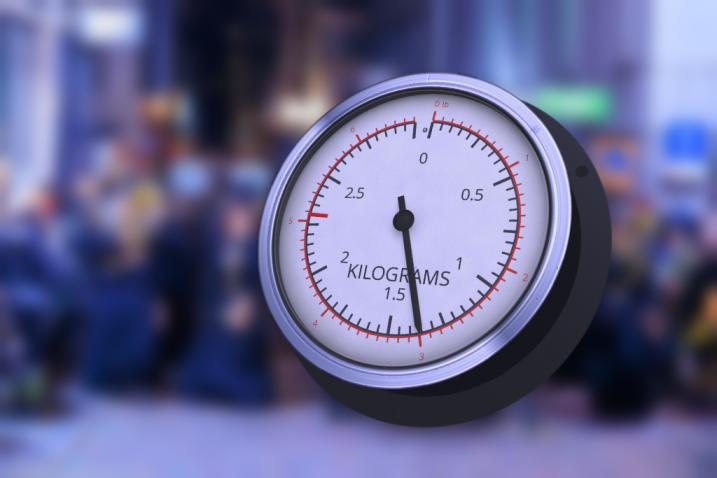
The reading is {"value": 1.35, "unit": "kg"}
